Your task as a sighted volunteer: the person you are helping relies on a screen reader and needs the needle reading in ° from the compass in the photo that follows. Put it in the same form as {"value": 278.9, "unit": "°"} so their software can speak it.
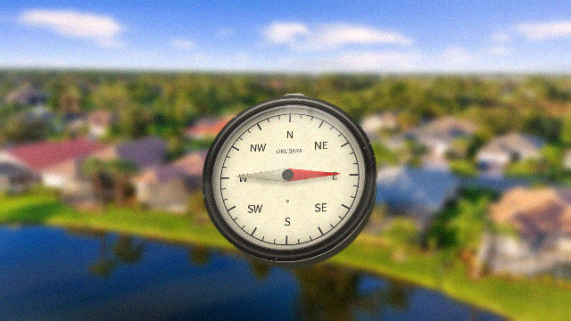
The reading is {"value": 90, "unit": "°"}
